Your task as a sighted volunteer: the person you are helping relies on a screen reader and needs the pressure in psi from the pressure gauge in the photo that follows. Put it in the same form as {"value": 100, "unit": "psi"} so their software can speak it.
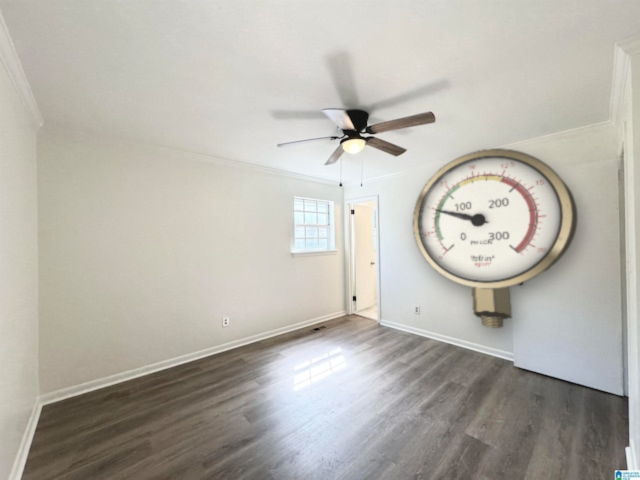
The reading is {"value": 70, "unit": "psi"}
